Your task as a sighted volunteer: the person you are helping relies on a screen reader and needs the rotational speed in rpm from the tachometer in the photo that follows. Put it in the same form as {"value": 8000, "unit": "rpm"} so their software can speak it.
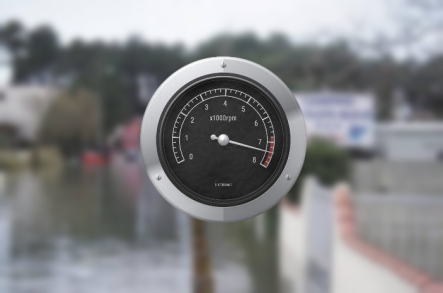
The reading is {"value": 7400, "unit": "rpm"}
